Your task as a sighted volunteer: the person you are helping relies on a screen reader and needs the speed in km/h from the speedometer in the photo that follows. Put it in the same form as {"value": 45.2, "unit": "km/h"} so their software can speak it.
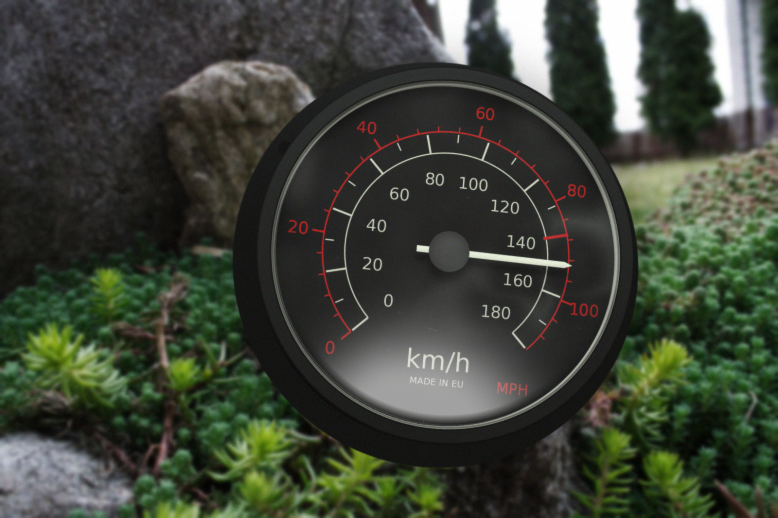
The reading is {"value": 150, "unit": "km/h"}
